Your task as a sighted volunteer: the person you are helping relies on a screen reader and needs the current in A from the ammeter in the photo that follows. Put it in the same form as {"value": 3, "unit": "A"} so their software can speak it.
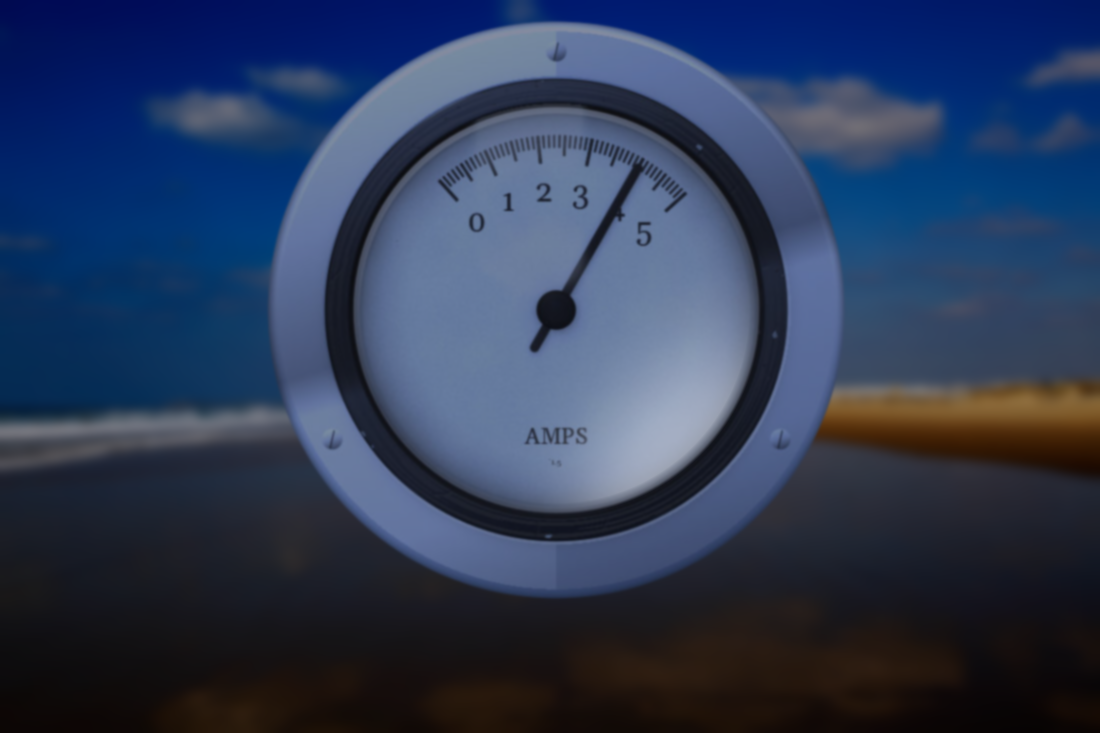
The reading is {"value": 4, "unit": "A"}
